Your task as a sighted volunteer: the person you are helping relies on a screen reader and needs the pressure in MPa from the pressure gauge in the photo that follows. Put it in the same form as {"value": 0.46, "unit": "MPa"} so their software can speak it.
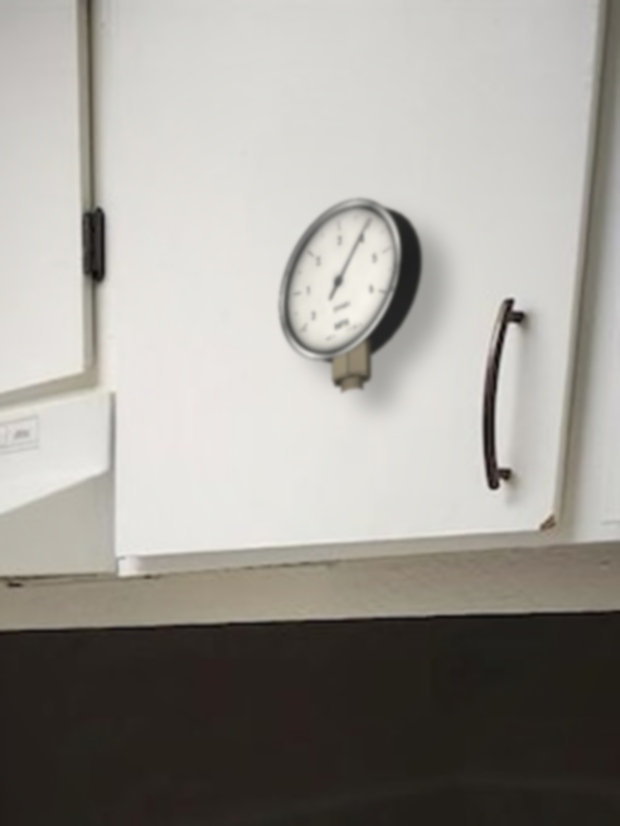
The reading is {"value": 4, "unit": "MPa"}
